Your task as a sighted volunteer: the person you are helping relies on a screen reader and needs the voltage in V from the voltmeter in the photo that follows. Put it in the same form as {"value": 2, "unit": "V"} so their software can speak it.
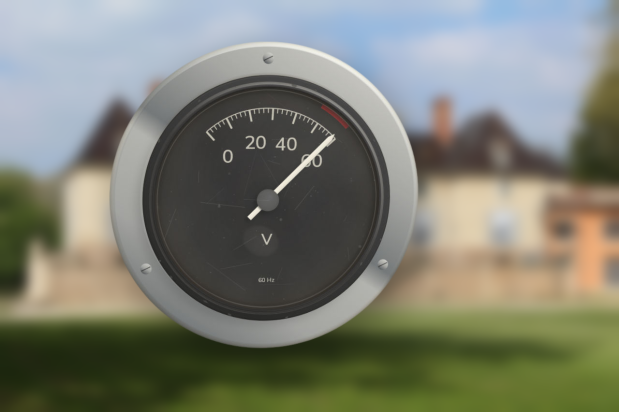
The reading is {"value": 58, "unit": "V"}
